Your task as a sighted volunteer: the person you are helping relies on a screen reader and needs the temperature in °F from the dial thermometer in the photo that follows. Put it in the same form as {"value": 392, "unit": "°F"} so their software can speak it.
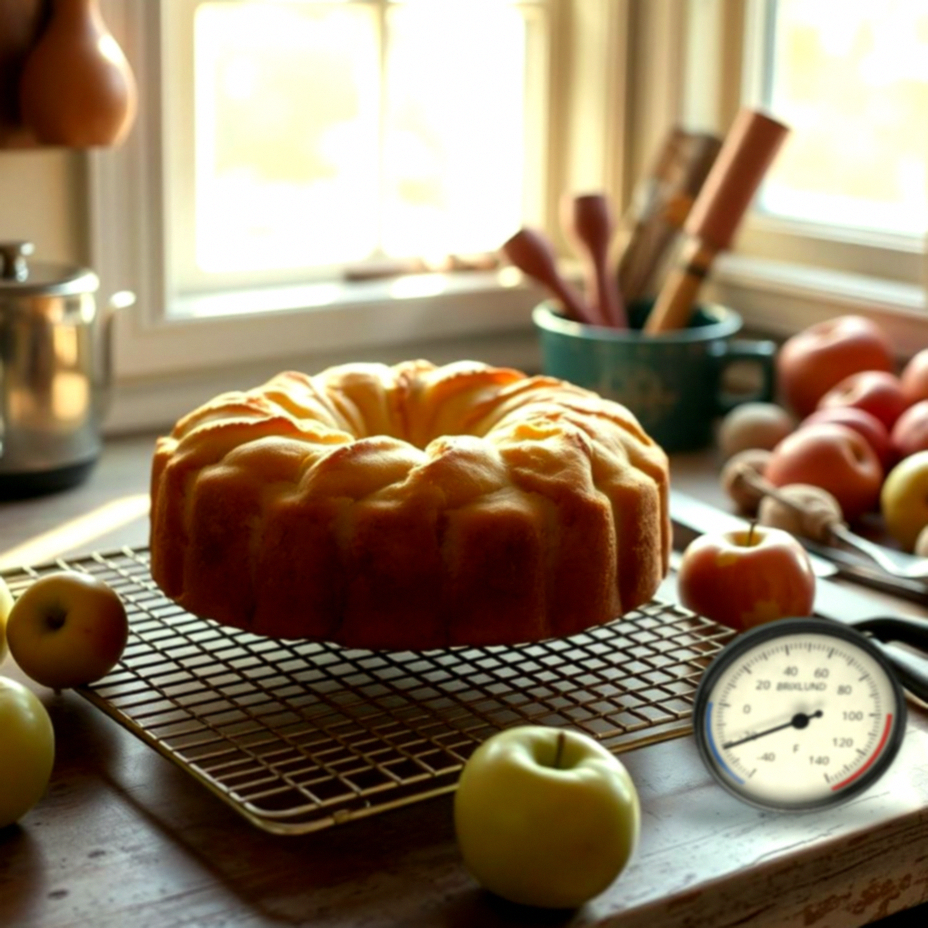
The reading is {"value": -20, "unit": "°F"}
